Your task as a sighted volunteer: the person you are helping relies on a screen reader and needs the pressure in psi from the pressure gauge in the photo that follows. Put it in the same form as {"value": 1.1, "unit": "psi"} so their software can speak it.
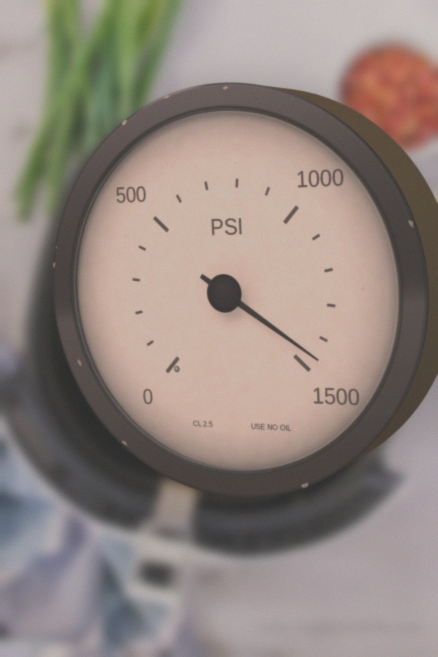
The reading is {"value": 1450, "unit": "psi"}
